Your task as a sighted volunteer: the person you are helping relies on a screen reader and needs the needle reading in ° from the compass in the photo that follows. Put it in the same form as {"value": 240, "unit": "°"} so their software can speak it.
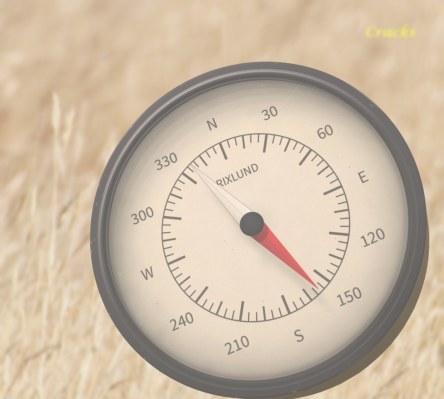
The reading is {"value": 157.5, "unit": "°"}
